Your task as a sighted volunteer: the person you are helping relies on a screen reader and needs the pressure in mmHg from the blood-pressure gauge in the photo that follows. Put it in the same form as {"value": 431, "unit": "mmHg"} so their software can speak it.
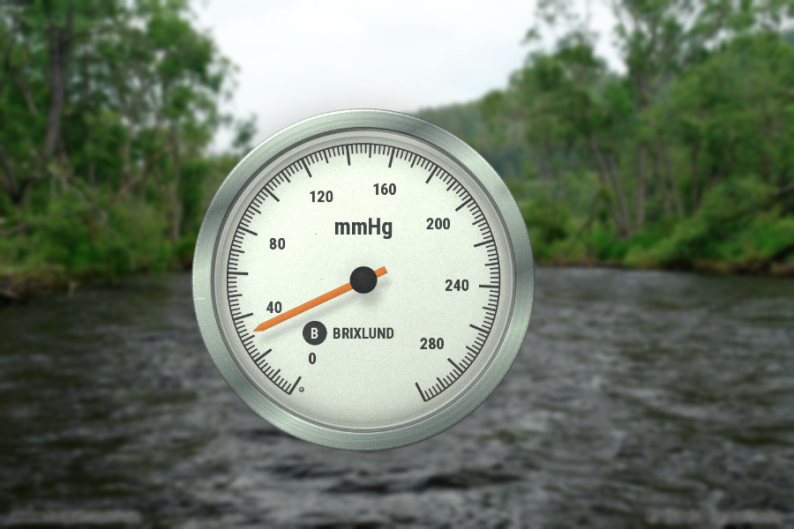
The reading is {"value": 32, "unit": "mmHg"}
